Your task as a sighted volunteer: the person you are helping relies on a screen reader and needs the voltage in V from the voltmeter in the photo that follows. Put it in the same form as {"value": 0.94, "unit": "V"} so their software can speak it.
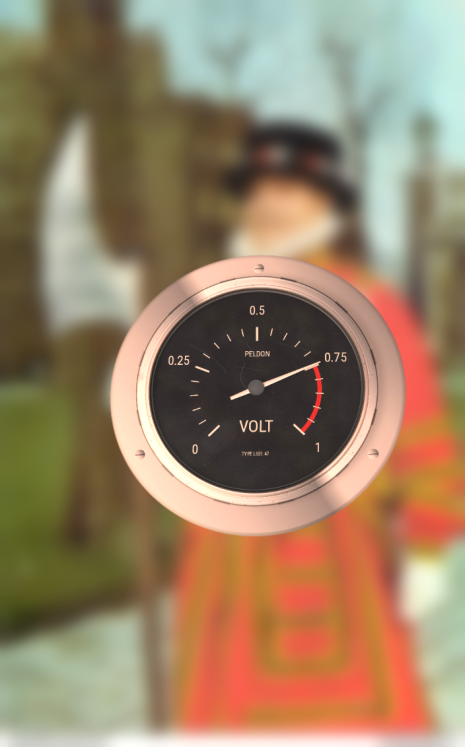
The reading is {"value": 0.75, "unit": "V"}
